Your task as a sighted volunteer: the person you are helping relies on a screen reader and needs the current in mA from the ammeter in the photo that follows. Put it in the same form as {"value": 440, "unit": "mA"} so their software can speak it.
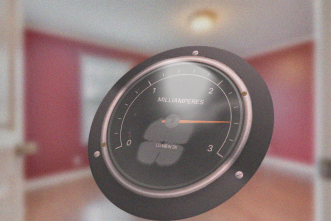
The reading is {"value": 2.6, "unit": "mA"}
